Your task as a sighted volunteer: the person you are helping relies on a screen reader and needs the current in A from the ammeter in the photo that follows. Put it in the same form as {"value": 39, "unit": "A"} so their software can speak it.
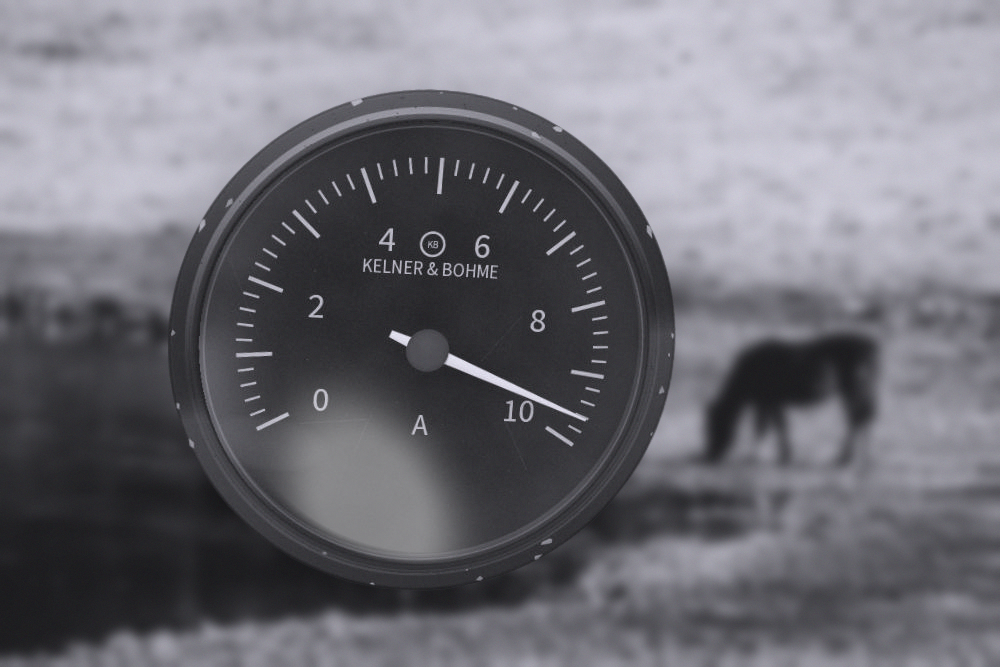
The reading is {"value": 9.6, "unit": "A"}
